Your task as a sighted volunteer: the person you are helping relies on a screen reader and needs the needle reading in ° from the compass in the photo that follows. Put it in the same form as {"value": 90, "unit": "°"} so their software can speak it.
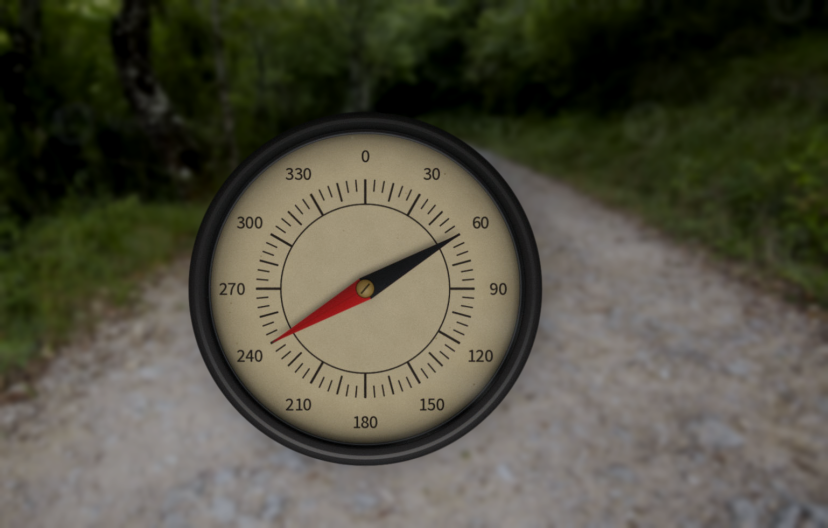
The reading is {"value": 240, "unit": "°"}
